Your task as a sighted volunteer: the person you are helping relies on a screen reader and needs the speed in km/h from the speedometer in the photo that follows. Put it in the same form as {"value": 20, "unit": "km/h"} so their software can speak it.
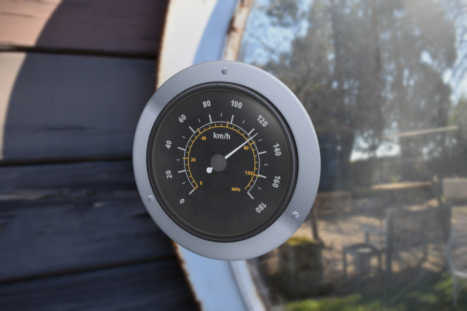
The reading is {"value": 125, "unit": "km/h"}
